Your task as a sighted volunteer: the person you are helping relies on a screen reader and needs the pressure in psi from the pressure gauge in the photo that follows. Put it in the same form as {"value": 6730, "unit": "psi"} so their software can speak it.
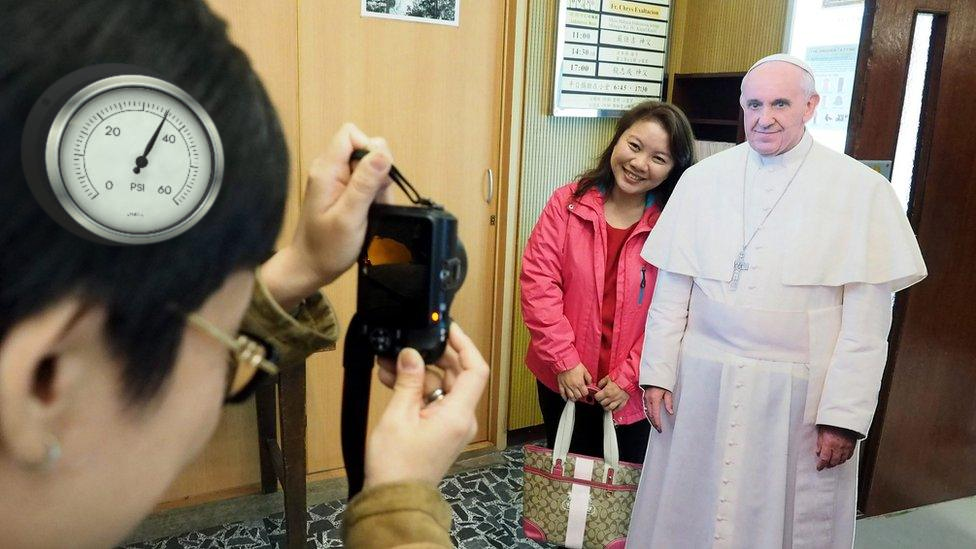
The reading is {"value": 35, "unit": "psi"}
